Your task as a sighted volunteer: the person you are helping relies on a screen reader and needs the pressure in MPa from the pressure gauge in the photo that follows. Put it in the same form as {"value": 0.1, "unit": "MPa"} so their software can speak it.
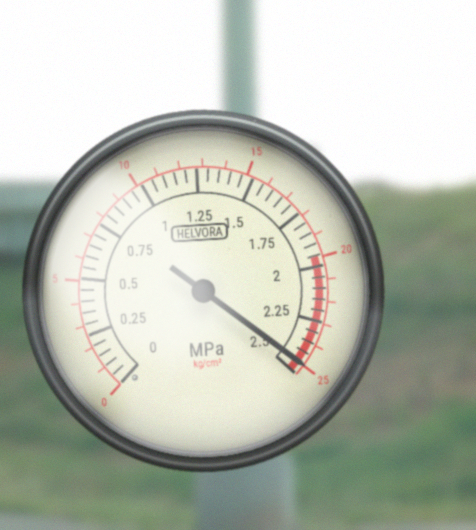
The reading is {"value": 2.45, "unit": "MPa"}
